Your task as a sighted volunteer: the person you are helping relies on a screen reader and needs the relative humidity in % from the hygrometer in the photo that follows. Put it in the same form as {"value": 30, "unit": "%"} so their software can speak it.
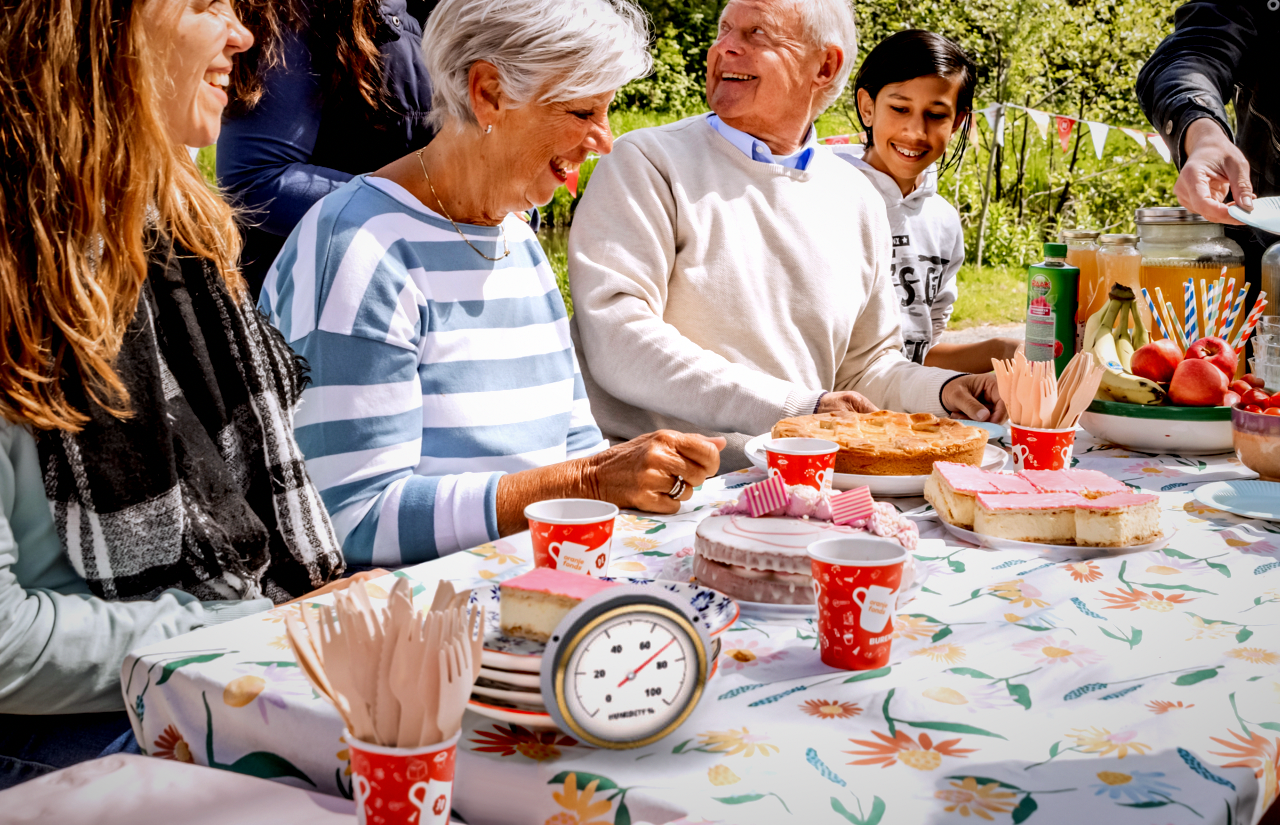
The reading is {"value": 70, "unit": "%"}
